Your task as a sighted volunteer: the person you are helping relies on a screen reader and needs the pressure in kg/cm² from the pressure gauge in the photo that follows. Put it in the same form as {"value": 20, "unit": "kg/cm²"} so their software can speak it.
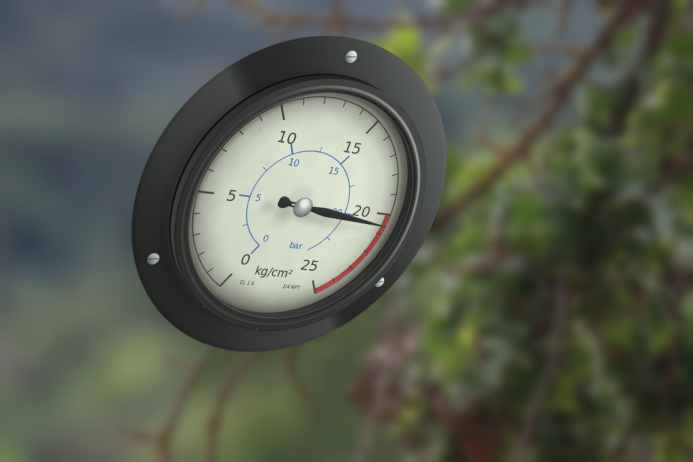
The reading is {"value": 20.5, "unit": "kg/cm²"}
